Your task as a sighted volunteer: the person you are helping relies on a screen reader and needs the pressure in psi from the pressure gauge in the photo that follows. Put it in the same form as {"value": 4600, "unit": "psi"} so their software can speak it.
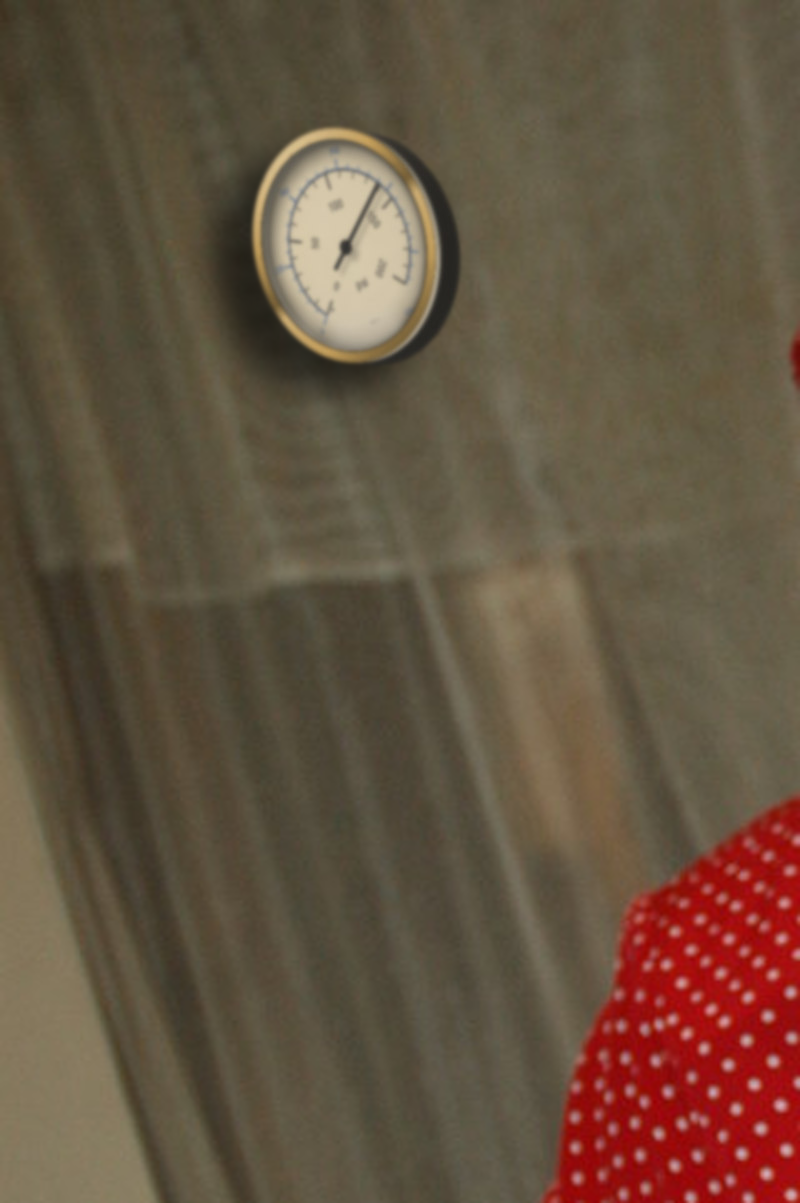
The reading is {"value": 140, "unit": "psi"}
